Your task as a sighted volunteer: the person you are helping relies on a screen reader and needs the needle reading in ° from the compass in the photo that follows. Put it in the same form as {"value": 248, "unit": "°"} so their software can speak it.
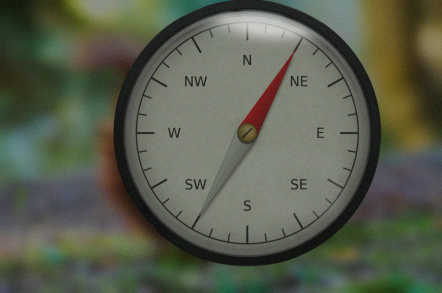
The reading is {"value": 30, "unit": "°"}
